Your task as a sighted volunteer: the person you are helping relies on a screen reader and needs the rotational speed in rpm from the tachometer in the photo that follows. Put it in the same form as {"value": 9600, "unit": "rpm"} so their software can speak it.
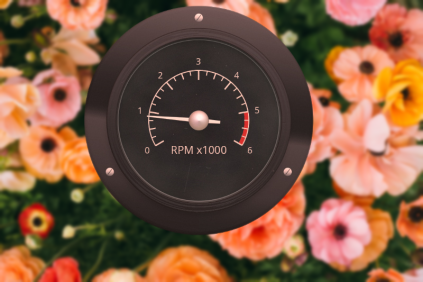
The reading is {"value": 875, "unit": "rpm"}
